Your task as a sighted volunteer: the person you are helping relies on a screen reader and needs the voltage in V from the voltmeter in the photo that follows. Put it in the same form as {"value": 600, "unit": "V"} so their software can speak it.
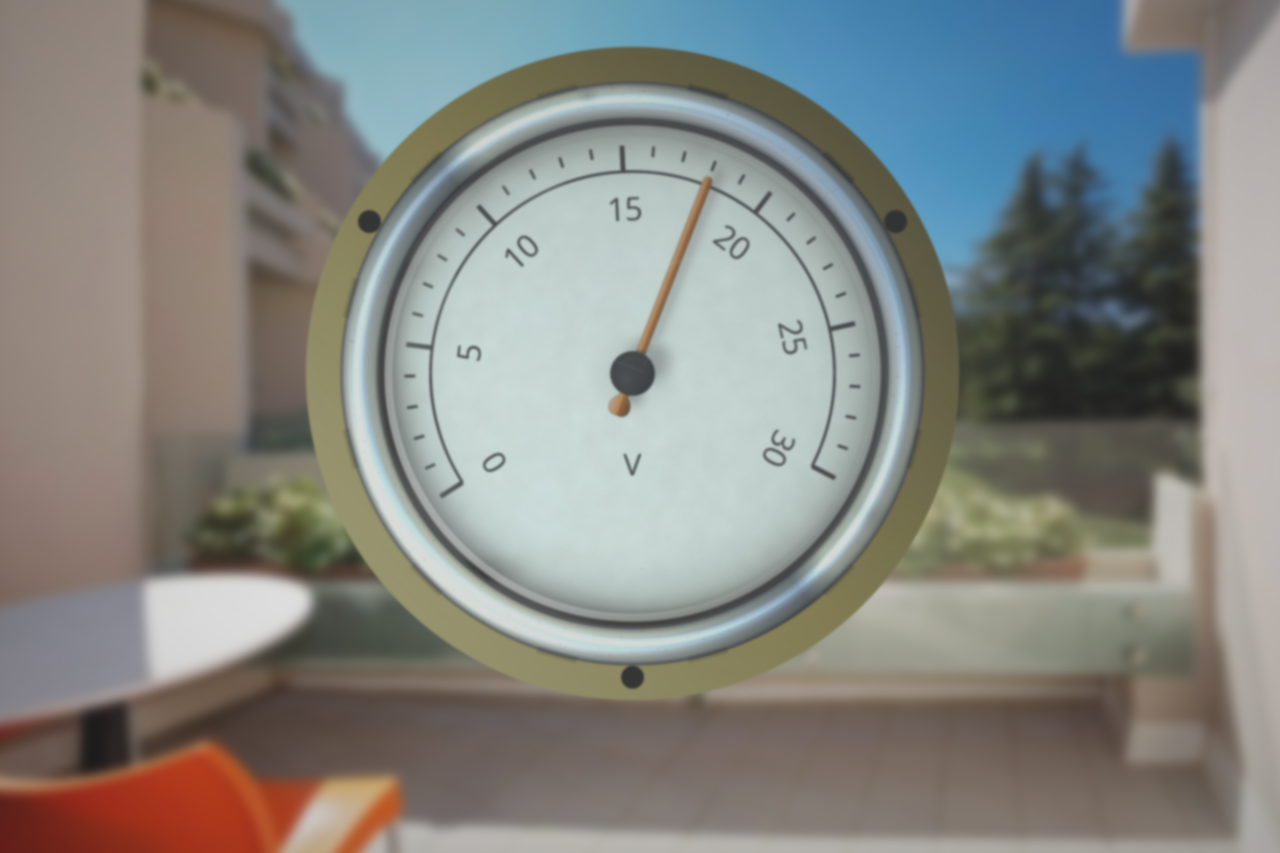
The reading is {"value": 18, "unit": "V"}
